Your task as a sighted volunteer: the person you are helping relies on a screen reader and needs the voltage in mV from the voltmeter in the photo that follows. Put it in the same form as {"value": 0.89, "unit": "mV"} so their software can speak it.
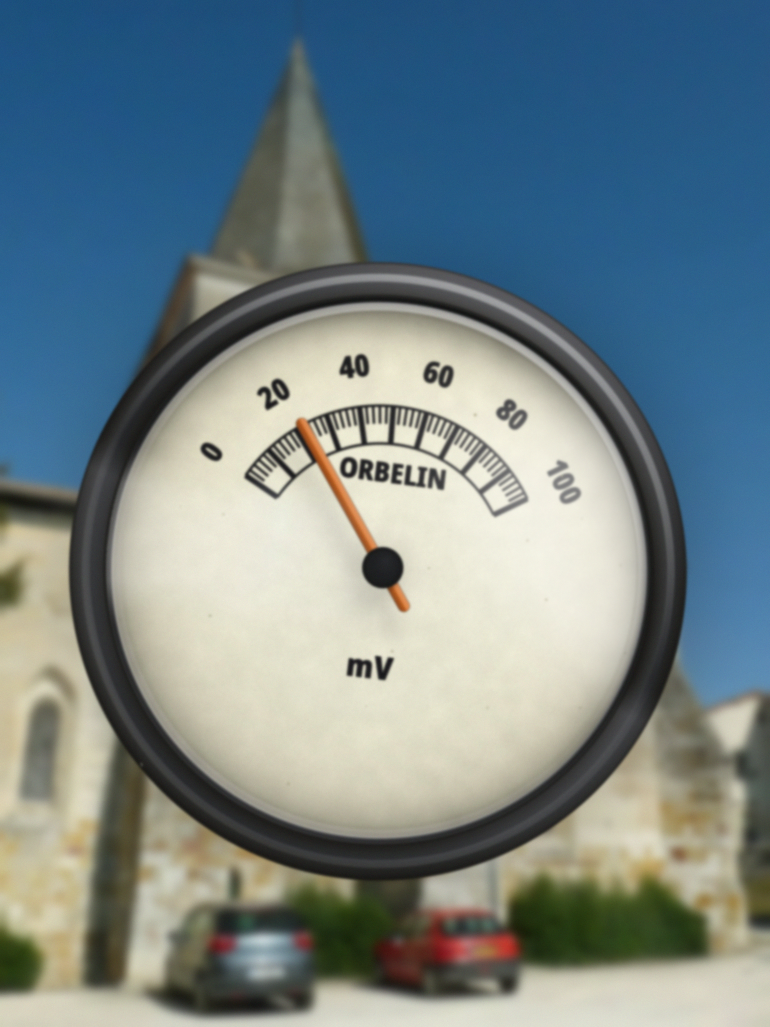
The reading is {"value": 22, "unit": "mV"}
